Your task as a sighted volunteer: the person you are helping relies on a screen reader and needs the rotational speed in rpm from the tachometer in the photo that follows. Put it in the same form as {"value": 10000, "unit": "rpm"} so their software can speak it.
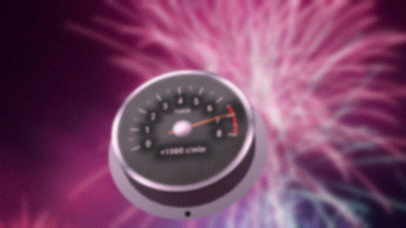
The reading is {"value": 7000, "unit": "rpm"}
